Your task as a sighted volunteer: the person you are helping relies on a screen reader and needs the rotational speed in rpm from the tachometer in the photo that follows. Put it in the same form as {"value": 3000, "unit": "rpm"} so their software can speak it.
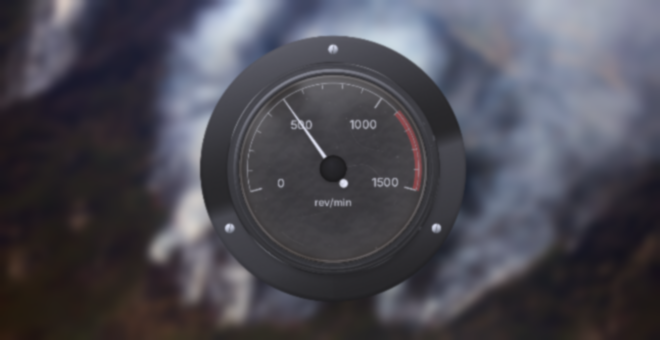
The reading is {"value": 500, "unit": "rpm"}
